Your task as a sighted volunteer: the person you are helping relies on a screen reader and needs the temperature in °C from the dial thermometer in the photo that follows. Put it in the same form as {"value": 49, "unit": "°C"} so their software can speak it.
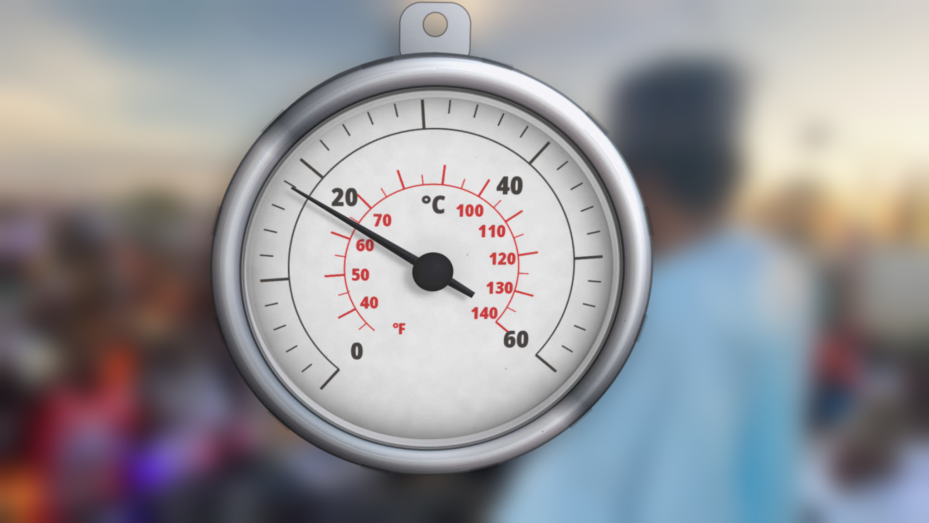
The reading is {"value": 18, "unit": "°C"}
